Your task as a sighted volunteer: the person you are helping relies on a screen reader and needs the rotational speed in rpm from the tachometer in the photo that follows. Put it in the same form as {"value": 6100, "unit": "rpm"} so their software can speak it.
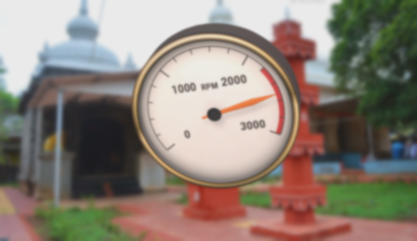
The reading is {"value": 2500, "unit": "rpm"}
